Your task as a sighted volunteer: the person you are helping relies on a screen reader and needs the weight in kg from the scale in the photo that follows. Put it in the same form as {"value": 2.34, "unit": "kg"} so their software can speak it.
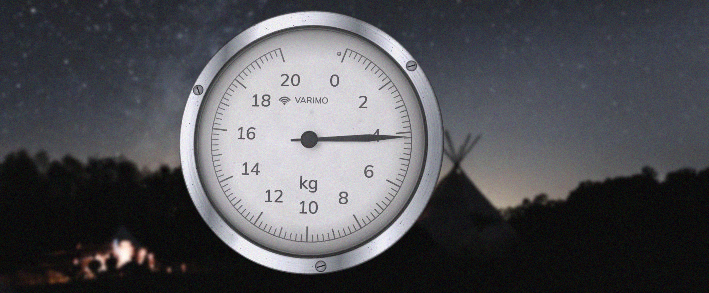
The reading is {"value": 4.2, "unit": "kg"}
